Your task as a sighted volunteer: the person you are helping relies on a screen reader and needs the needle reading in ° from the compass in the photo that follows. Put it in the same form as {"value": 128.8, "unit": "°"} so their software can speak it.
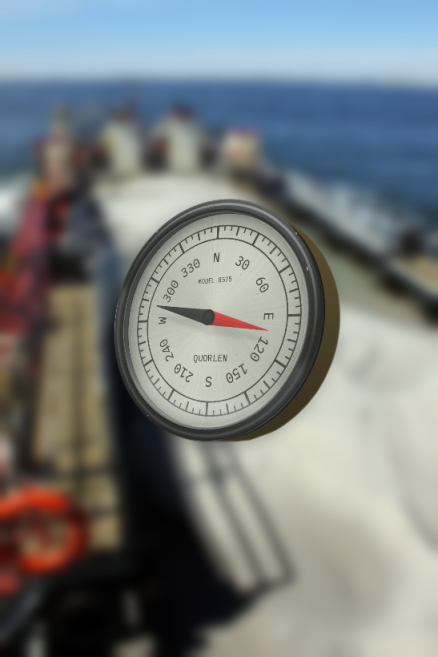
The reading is {"value": 102.5, "unit": "°"}
